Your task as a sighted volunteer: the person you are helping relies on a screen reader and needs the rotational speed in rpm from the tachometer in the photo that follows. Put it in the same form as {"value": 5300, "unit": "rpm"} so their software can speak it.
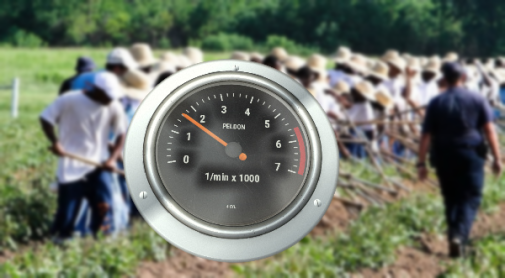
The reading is {"value": 1600, "unit": "rpm"}
